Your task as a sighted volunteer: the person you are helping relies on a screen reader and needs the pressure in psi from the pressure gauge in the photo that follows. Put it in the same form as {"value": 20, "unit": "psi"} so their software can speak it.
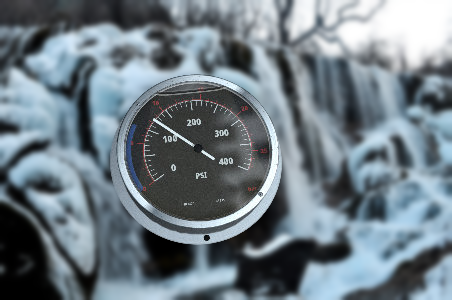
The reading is {"value": 120, "unit": "psi"}
